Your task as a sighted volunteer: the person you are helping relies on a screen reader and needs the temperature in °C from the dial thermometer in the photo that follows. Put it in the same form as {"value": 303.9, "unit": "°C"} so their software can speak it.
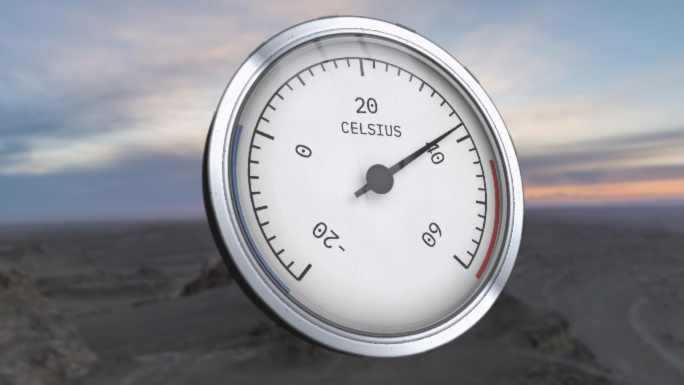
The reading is {"value": 38, "unit": "°C"}
